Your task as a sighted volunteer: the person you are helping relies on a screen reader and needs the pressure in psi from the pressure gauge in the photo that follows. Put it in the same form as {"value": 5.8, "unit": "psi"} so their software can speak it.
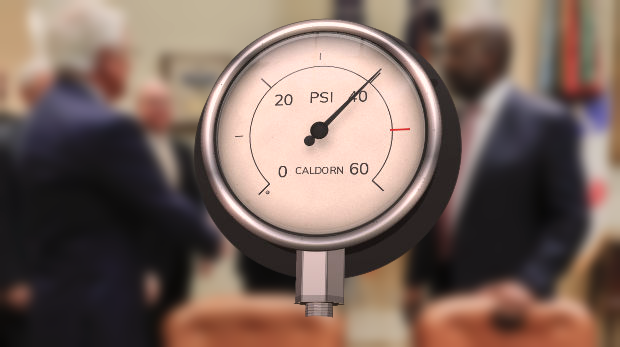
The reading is {"value": 40, "unit": "psi"}
